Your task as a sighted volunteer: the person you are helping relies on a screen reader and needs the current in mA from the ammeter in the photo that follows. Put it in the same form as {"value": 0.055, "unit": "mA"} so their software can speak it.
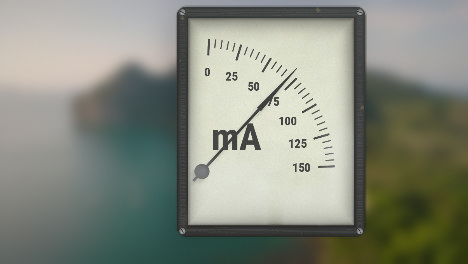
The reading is {"value": 70, "unit": "mA"}
